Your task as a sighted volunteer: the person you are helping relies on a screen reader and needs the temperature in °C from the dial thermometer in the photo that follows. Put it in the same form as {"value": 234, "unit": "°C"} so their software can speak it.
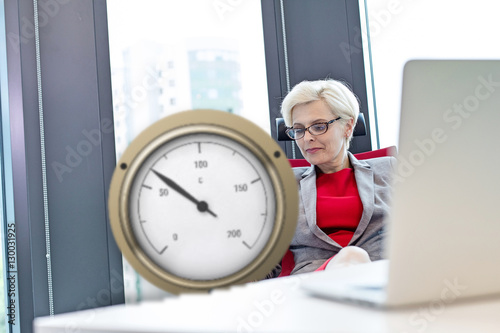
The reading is {"value": 62.5, "unit": "°C"}
